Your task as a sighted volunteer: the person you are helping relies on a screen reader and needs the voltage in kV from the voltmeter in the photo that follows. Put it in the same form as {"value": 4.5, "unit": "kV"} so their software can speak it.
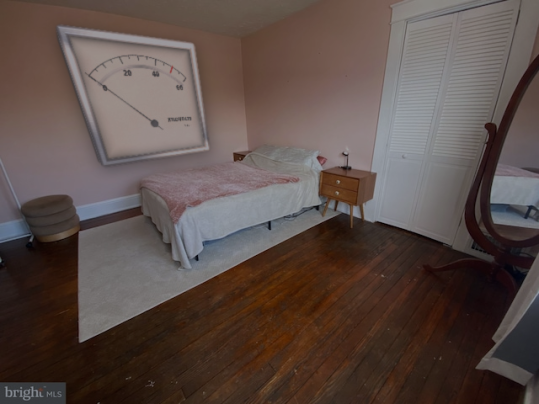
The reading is {"value": 0, "unit": "kV"}
